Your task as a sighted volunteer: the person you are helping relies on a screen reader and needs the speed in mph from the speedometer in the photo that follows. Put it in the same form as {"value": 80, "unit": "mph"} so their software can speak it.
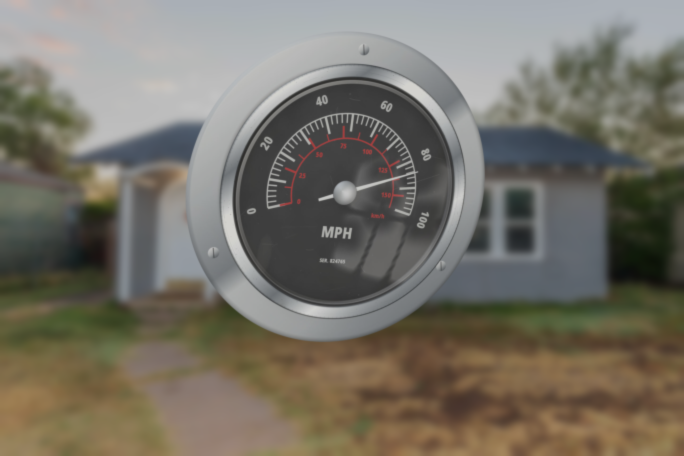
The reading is {"value": 84, "unit": "mph"}
